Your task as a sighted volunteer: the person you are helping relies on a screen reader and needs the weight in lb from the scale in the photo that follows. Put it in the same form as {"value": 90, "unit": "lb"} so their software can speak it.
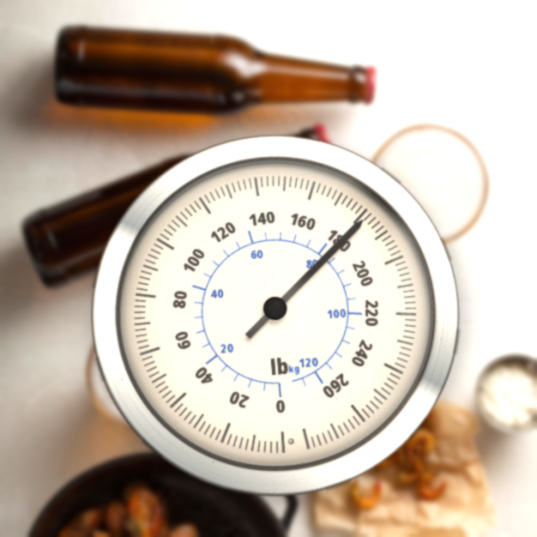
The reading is {"value": 182, "unit": "lb"}
